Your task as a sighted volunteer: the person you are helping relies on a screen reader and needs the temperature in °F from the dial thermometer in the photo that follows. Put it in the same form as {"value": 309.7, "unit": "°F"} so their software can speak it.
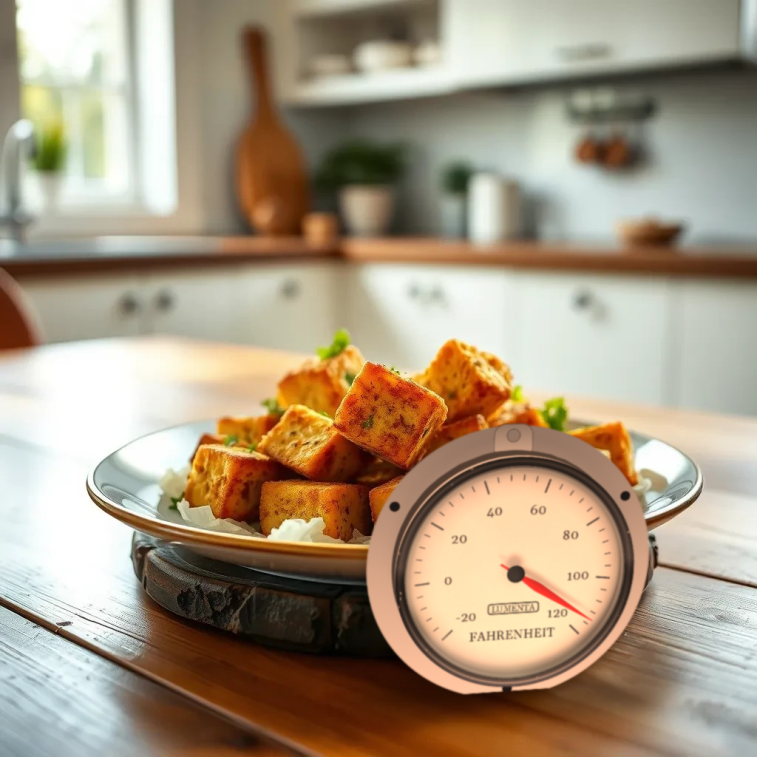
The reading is {"value": 114, "unit": "°F"}
